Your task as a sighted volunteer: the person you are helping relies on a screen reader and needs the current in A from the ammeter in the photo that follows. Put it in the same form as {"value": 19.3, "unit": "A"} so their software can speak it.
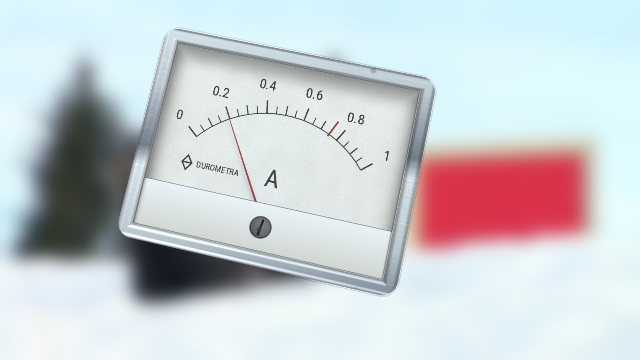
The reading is {"value": 0.2, "unit": "A"}
